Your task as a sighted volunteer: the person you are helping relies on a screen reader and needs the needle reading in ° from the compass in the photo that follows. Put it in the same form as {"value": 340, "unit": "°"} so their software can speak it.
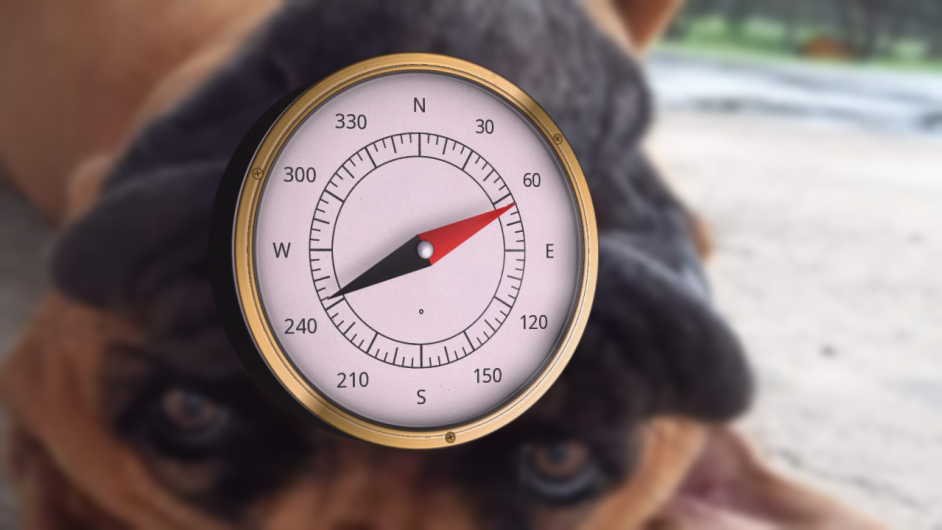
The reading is {"value": 65, "unit": "°"}
